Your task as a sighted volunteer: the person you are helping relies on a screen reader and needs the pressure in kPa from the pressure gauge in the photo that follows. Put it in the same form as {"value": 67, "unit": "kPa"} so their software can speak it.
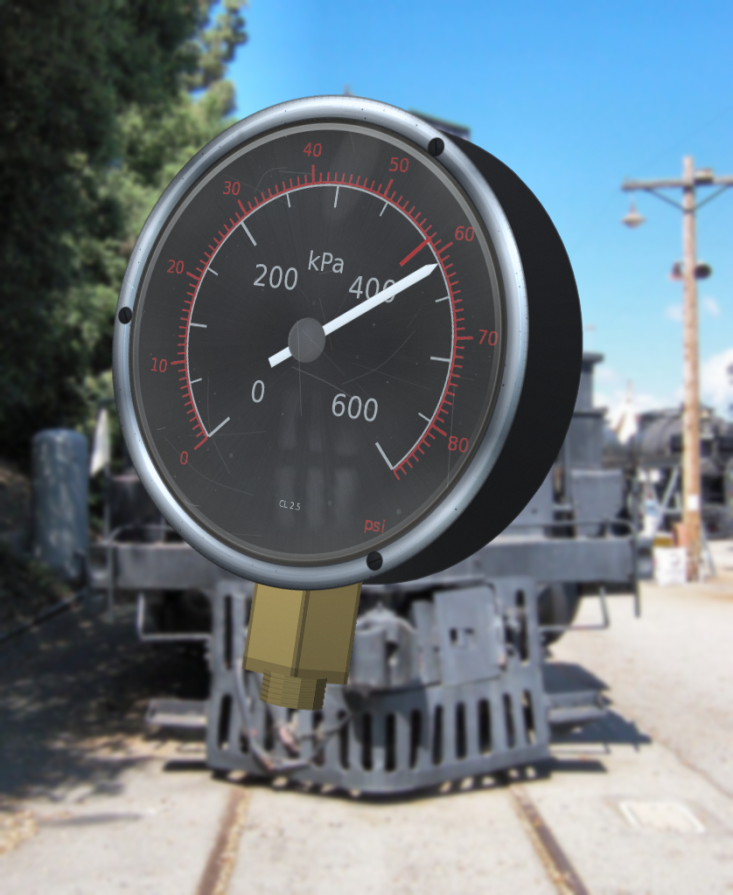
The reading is {"value": 425, "unit": "kPa"}
